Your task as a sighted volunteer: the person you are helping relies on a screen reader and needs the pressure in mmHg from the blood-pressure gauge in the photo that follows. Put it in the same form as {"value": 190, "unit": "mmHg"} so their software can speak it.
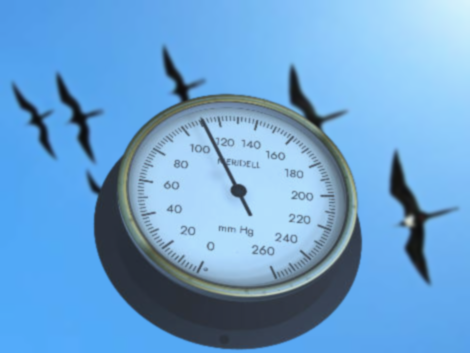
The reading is {"value": 110, "unit": "mmHg"}
